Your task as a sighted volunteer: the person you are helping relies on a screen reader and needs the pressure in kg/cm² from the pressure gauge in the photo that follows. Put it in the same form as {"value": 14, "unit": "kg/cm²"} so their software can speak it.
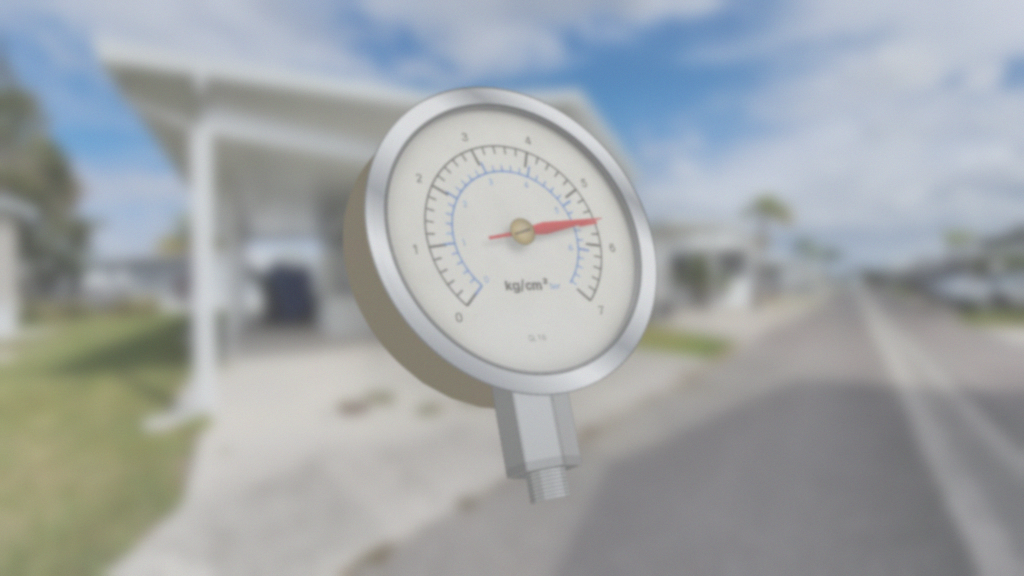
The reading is {"value": 5.6, "unit": "kg/cm²"}
